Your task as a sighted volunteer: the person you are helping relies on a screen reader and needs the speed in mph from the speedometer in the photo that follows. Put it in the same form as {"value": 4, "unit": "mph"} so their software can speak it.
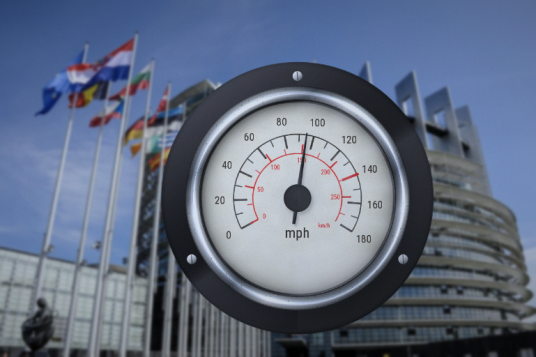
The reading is {"value": 95, "unit": "mph"}
